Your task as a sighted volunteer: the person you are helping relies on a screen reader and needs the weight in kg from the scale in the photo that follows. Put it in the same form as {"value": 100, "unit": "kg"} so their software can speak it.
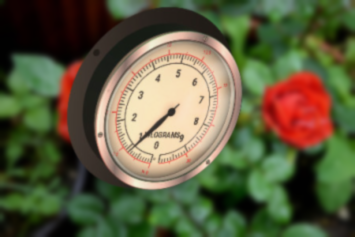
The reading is {"value": 1, "unit": "kg"}
